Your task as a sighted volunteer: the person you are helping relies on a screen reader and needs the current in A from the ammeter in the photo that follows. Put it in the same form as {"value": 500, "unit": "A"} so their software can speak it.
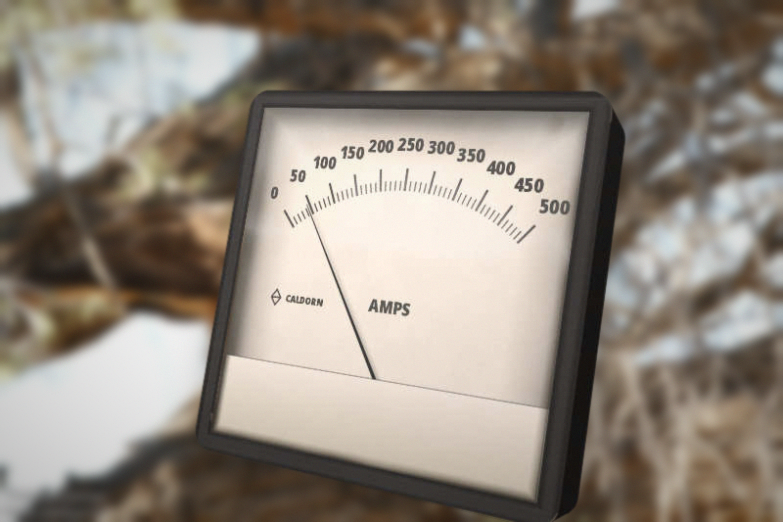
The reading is {"value": 50, "unit": "A"}
